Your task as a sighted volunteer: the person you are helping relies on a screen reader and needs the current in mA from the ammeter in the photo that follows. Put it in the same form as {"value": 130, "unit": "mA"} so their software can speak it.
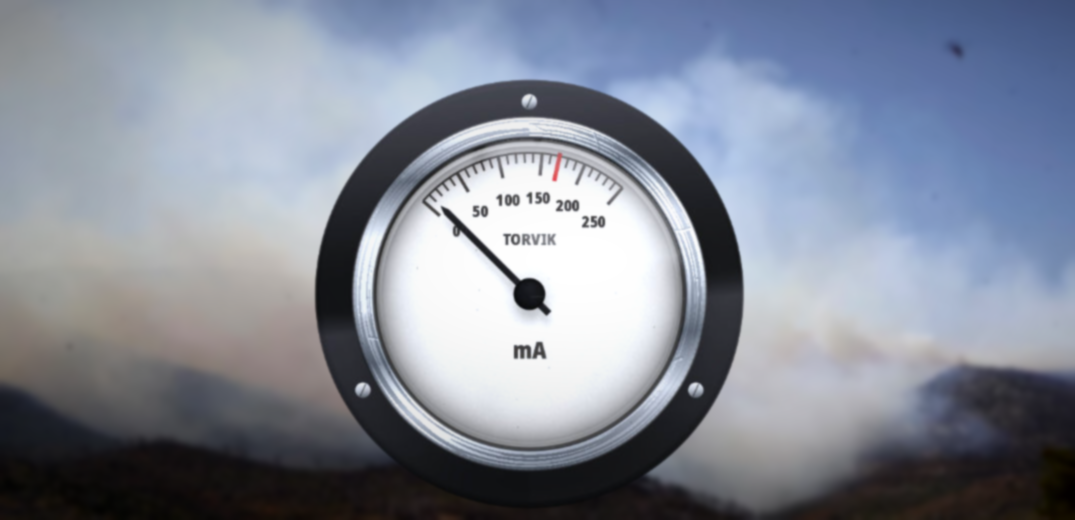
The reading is {"value": 10, "unit": "mA"}
